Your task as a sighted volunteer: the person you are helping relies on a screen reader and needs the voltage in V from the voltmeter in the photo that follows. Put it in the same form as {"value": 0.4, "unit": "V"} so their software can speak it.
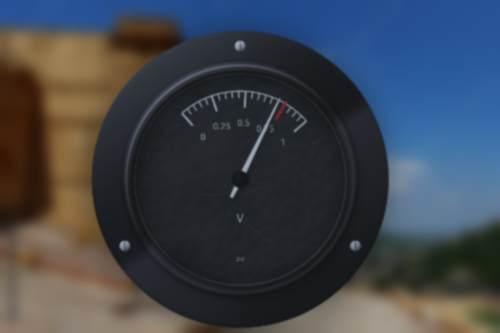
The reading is {"value": 0.75, "unit": "V"}
